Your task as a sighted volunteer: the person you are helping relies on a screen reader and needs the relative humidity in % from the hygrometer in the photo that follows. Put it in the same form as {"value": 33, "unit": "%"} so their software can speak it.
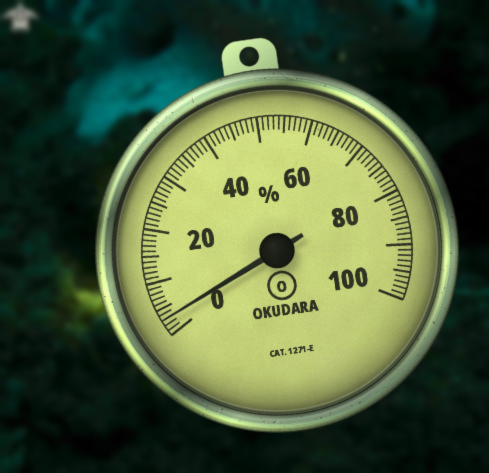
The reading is {"value": 3, "unit": "%"}
